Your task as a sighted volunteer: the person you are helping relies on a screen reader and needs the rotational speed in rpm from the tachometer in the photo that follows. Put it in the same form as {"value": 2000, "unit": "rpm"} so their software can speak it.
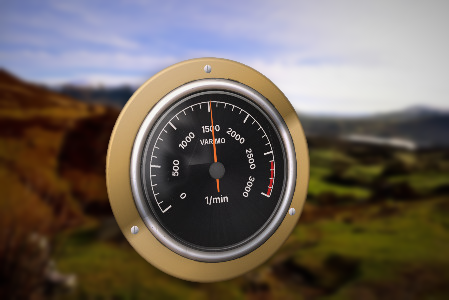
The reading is {"value": 1500, "unit": "rpm"}
